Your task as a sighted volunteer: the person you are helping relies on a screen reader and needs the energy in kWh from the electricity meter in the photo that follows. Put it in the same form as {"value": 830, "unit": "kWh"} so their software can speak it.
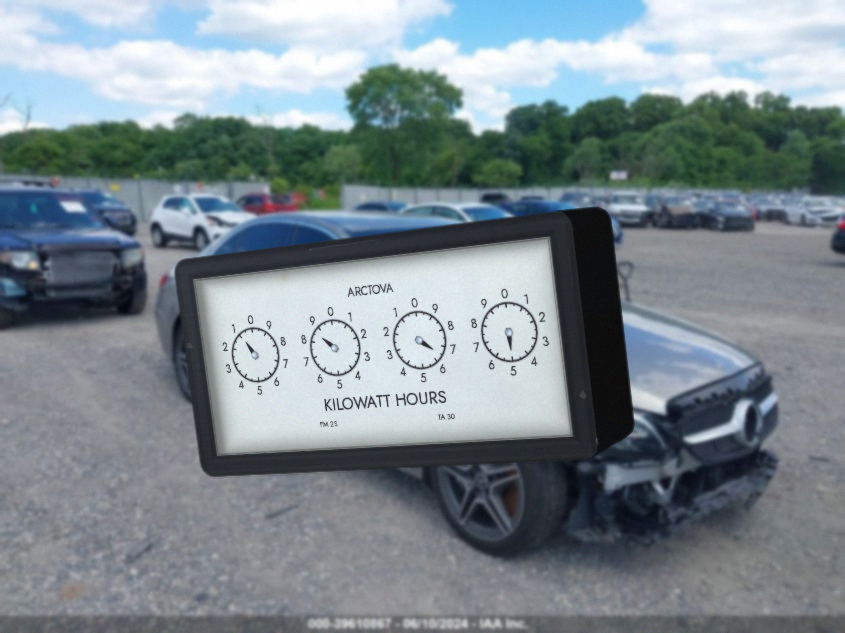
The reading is {"value": 865, "unit": "kWh"}
